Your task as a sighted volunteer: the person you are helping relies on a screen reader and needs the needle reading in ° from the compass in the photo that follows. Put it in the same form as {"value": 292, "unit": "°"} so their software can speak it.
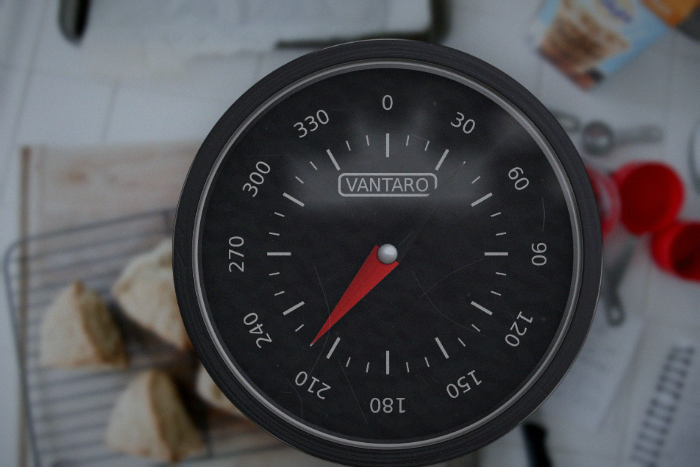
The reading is {"value": 220, "unit": "°"}
